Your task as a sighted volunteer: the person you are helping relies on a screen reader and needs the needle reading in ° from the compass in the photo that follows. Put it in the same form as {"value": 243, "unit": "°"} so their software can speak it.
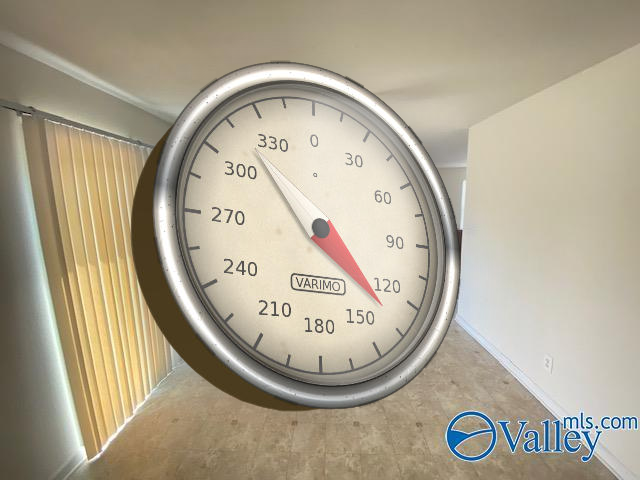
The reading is {"value": 135, "unit": "°"}
